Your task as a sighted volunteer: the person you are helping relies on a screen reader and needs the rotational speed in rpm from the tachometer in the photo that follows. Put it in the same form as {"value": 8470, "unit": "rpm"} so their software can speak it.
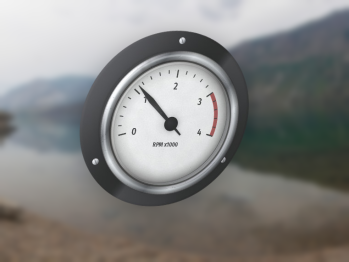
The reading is {"value": 1100, "unit": "rpm"}
